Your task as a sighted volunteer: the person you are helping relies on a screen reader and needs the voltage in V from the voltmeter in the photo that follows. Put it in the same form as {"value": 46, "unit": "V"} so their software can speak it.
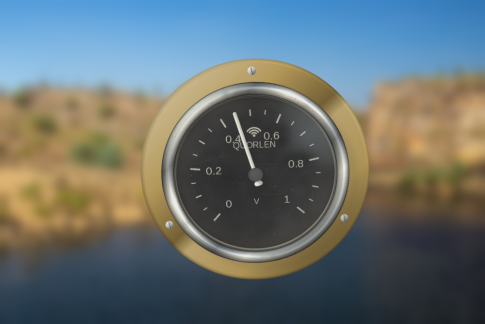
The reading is {"value": 0.45, "unit": "V"}
